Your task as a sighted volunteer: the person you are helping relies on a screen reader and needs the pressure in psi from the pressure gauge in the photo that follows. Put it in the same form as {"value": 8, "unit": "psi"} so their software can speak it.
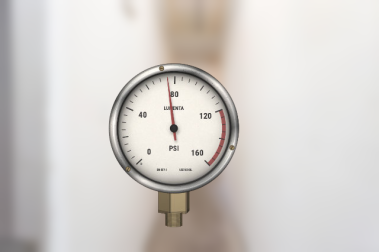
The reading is {"value": 75, "unit": "psi"}
